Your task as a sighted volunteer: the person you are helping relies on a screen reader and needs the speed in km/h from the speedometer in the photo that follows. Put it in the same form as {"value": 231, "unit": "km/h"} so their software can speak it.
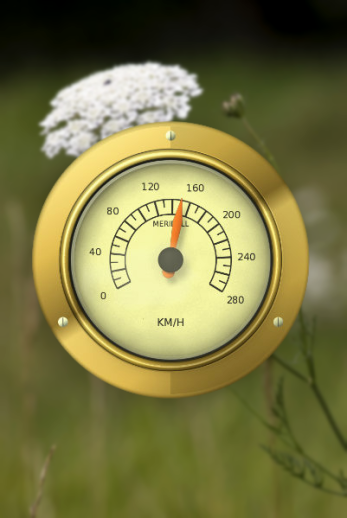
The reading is {"value": 150, "unit": "km/h"}
